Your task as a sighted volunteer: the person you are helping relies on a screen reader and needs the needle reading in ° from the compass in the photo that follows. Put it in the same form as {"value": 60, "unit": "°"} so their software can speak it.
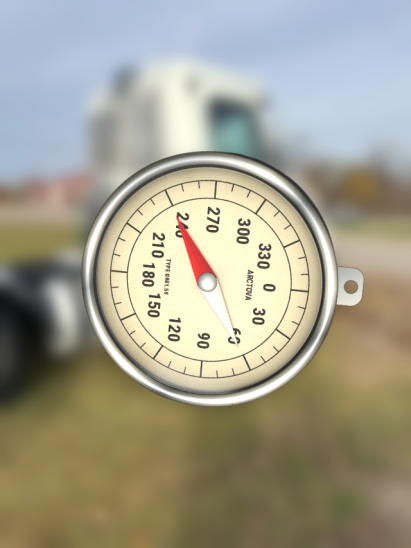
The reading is {"value": 240, "unit": "°"}
